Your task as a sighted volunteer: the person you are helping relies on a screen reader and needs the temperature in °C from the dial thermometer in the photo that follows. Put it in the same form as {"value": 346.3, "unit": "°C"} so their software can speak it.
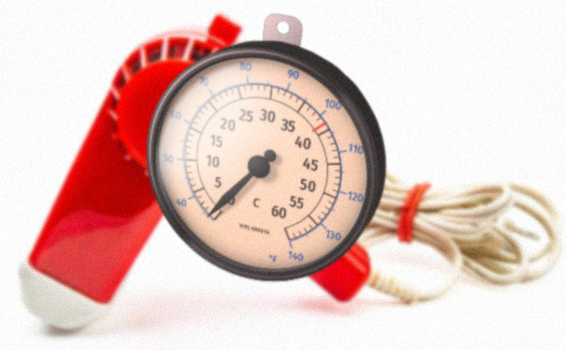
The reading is {"value": 1, "unit": "°C"}
